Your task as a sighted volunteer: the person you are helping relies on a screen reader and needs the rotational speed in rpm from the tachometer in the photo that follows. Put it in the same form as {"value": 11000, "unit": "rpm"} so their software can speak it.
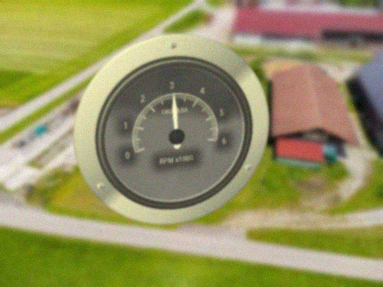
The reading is {"value": 3000, "unit": "rpm"}
